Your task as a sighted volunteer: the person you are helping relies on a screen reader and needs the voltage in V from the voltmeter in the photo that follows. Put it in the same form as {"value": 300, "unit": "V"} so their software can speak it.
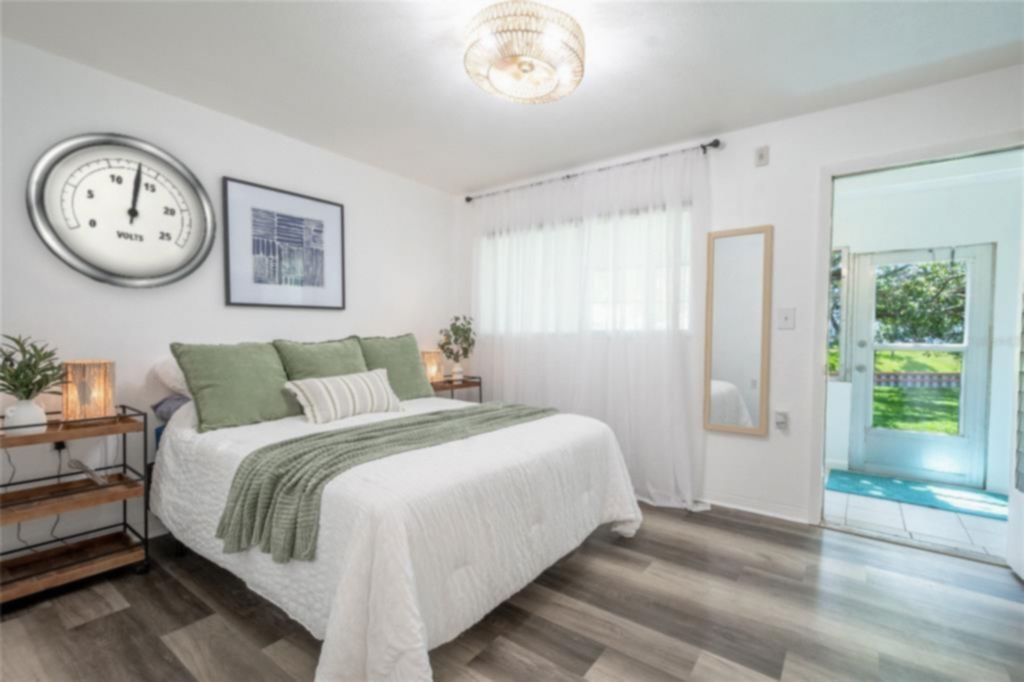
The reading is {"value": 13, "unit": "V"}
